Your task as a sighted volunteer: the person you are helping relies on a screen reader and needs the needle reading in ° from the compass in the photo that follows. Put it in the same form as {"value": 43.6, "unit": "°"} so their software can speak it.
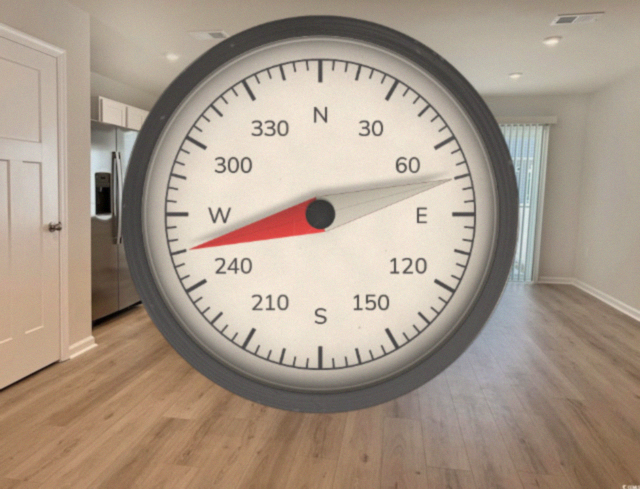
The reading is {"value": 255, "unit": "°"}
